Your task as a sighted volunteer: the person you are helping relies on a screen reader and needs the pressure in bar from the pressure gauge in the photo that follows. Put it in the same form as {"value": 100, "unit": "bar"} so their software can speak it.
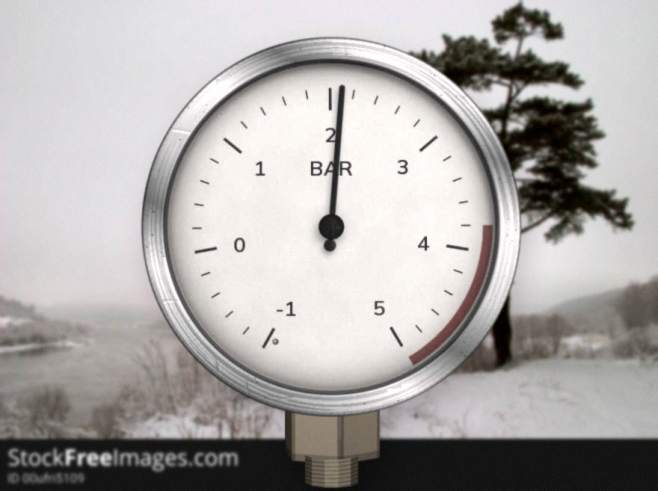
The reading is {"value": 2.1, "unit": "bar"}
